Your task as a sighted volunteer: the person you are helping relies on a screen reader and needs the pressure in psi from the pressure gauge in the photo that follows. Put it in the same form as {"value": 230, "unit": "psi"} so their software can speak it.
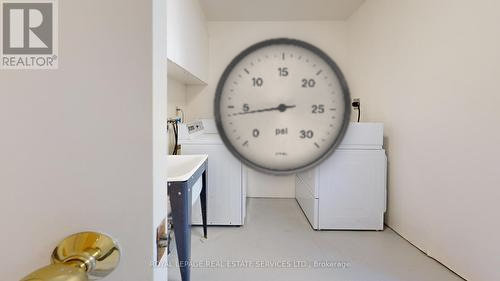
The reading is {"value": 4, "unit": "psi"}
